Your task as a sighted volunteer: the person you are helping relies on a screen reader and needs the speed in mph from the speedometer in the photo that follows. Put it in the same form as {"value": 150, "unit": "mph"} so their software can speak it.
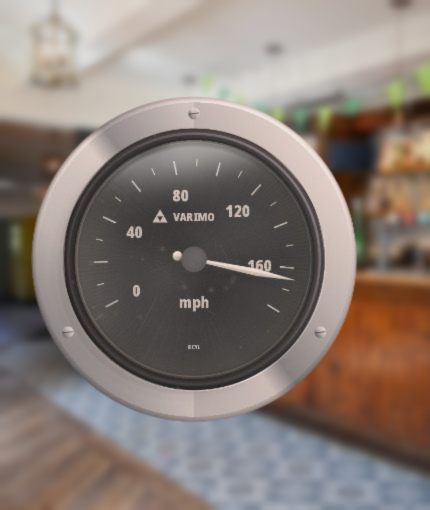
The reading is {"value": 165, "unit": "mph"}
